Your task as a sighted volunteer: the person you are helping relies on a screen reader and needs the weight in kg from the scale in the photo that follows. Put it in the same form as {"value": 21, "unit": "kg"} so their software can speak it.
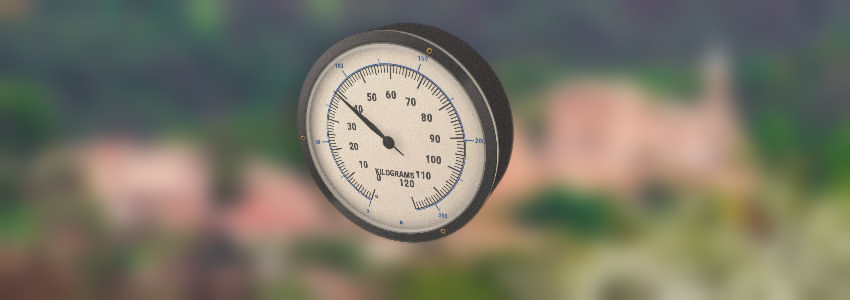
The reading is {"value": 40, "unit": "kg"}
